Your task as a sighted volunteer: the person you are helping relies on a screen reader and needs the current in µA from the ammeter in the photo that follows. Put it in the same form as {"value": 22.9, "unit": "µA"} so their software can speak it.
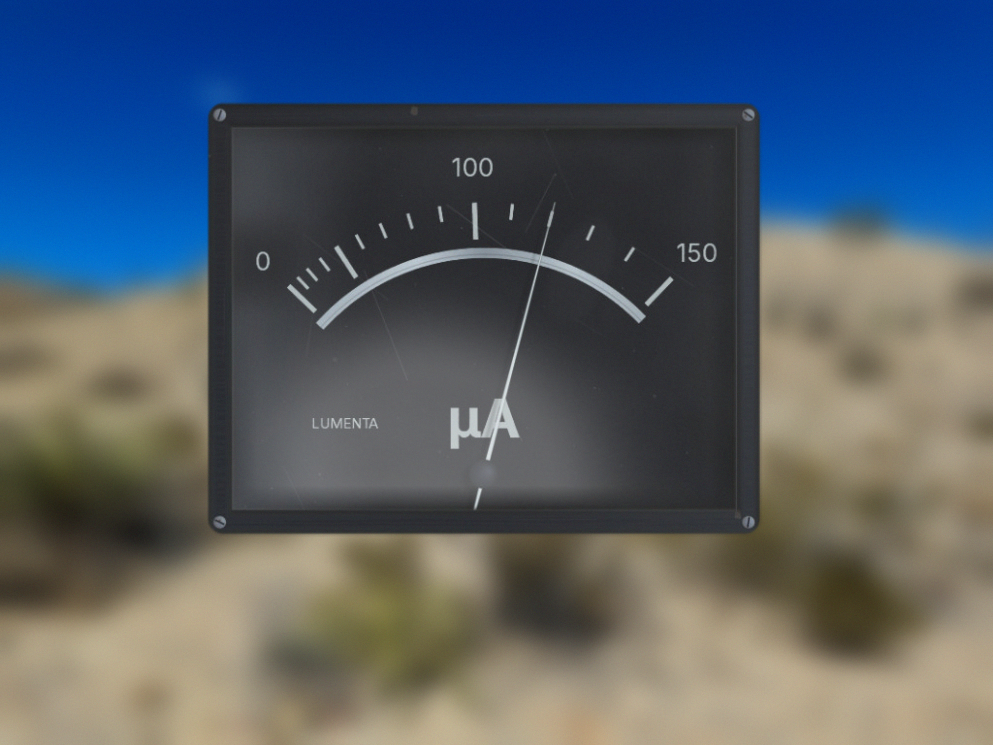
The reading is {"value": 120, "unit": "µA"}
